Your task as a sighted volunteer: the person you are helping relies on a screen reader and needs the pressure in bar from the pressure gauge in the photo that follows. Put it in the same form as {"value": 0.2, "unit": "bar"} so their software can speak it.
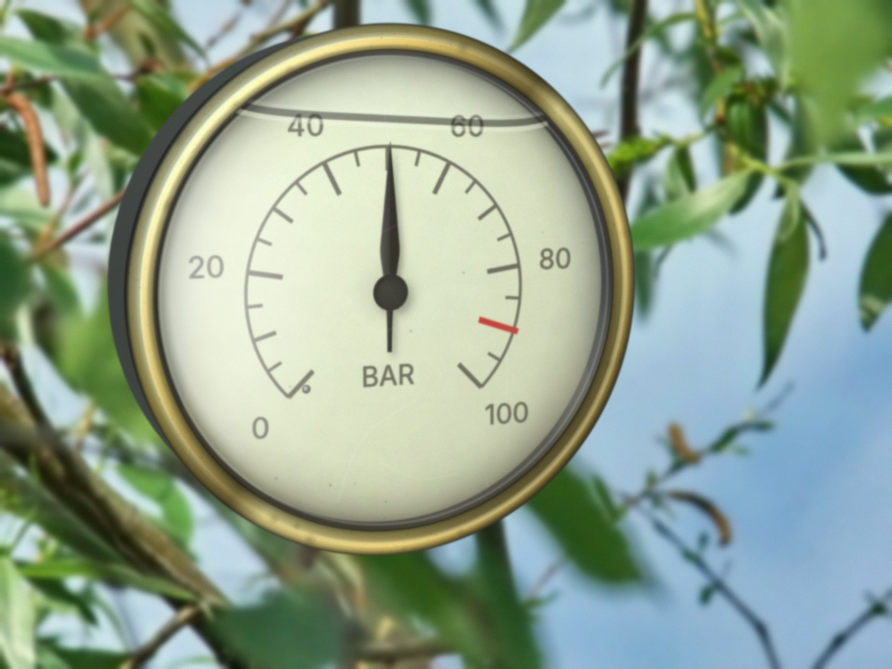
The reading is {"value": 50, "unit": "bar"}
